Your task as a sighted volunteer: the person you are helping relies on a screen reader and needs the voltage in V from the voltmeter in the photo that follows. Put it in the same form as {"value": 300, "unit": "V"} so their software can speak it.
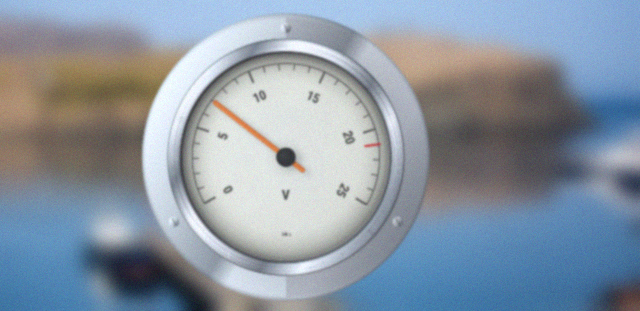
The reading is {"value": 7, "unit": "V"}
